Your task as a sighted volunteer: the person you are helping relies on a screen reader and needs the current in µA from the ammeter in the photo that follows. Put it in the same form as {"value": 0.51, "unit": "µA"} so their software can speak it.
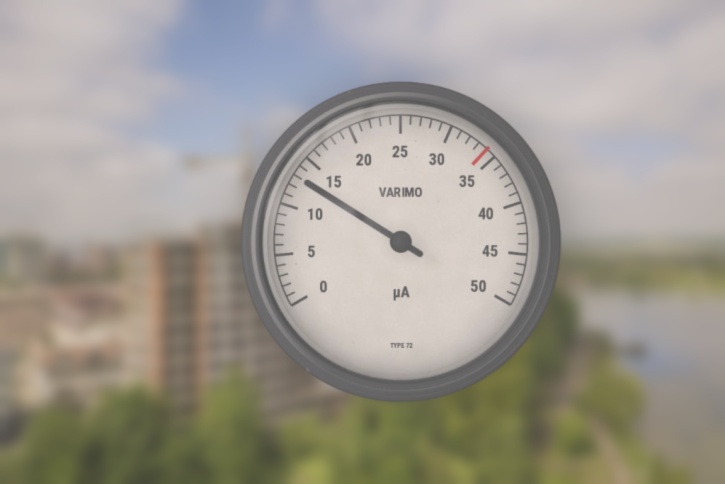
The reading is {"value": 13, "unit": "µA"}
